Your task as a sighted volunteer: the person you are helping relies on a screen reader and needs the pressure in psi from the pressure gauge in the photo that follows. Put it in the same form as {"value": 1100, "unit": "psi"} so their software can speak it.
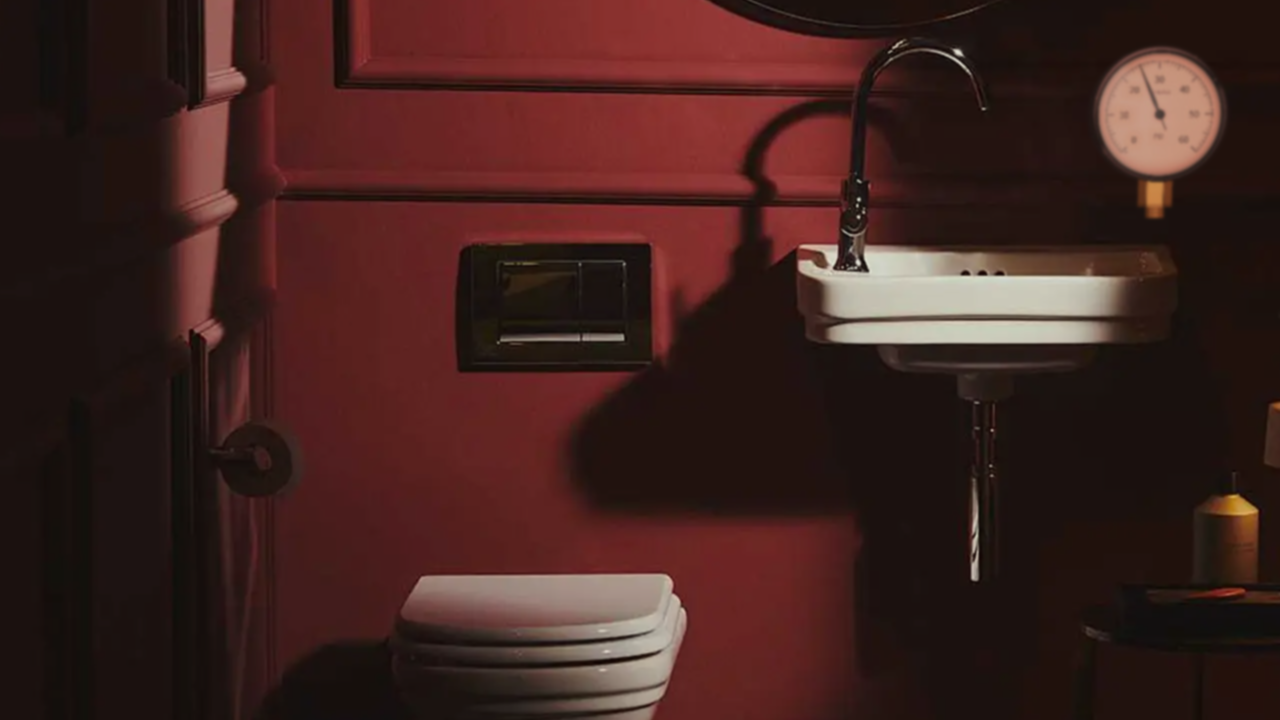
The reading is {"value": 25, "unit": "psi"}
